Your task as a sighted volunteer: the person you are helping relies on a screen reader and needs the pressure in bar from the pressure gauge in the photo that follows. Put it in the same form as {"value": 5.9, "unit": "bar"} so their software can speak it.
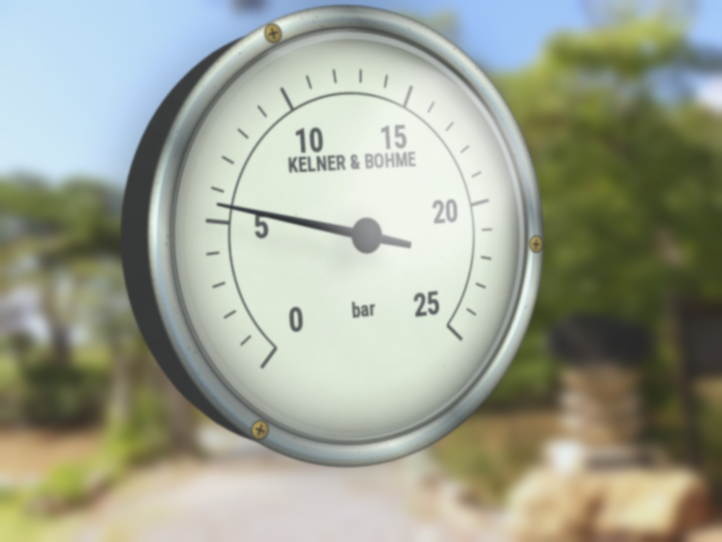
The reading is {"value": 5.5, "unit": "bar"}
